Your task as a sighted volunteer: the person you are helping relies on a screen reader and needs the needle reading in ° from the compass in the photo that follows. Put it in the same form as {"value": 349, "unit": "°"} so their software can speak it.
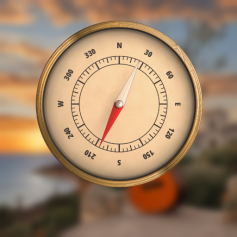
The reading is {"value": 205, "unit": "°"}
